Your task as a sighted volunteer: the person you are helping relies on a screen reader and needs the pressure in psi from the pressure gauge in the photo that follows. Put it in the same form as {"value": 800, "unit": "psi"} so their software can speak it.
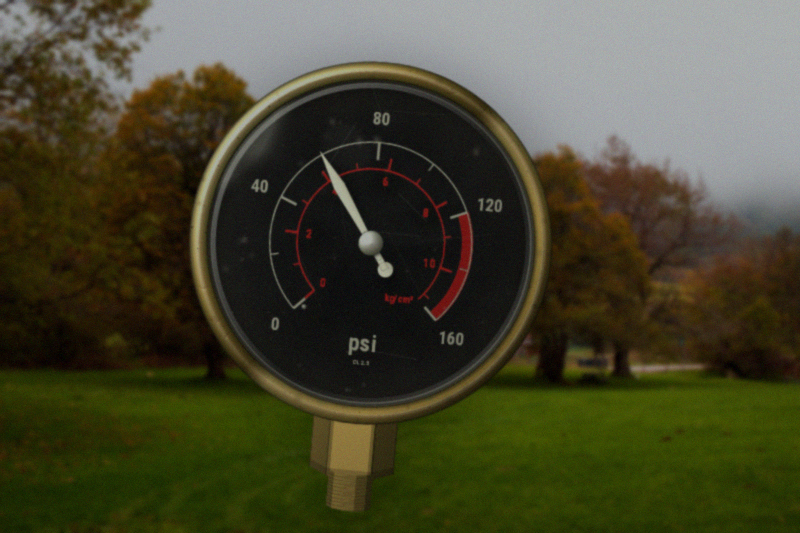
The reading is {"value": 60, "unit": "psi"}
